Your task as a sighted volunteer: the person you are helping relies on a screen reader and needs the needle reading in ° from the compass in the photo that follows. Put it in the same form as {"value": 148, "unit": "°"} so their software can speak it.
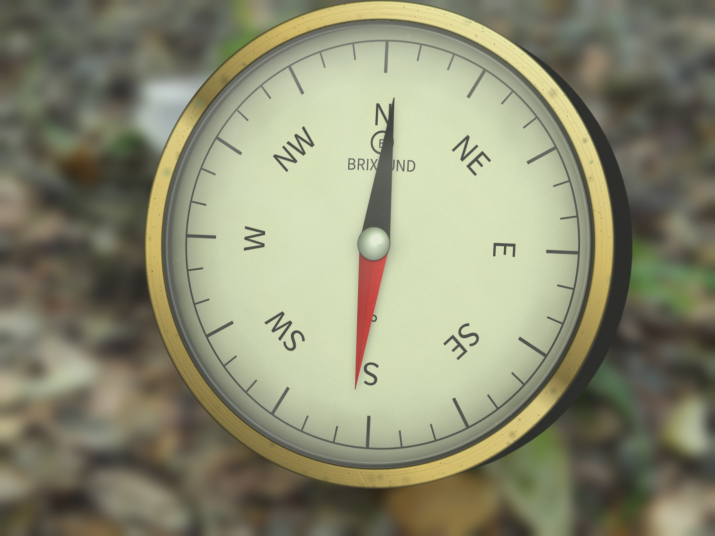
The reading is {"value": 185, "unit": "°"}
